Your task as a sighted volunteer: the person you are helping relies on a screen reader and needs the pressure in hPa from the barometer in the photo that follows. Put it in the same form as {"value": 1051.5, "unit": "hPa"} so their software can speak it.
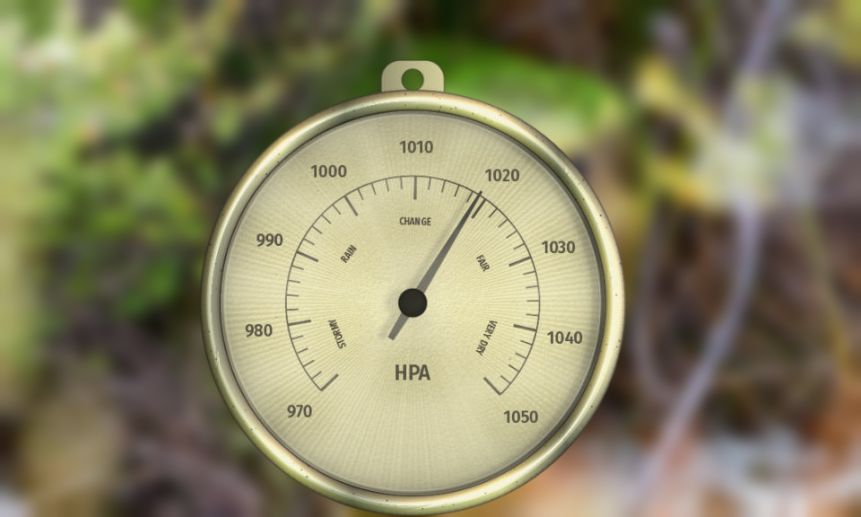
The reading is {"value": 1019, "unit": "hPa"}
